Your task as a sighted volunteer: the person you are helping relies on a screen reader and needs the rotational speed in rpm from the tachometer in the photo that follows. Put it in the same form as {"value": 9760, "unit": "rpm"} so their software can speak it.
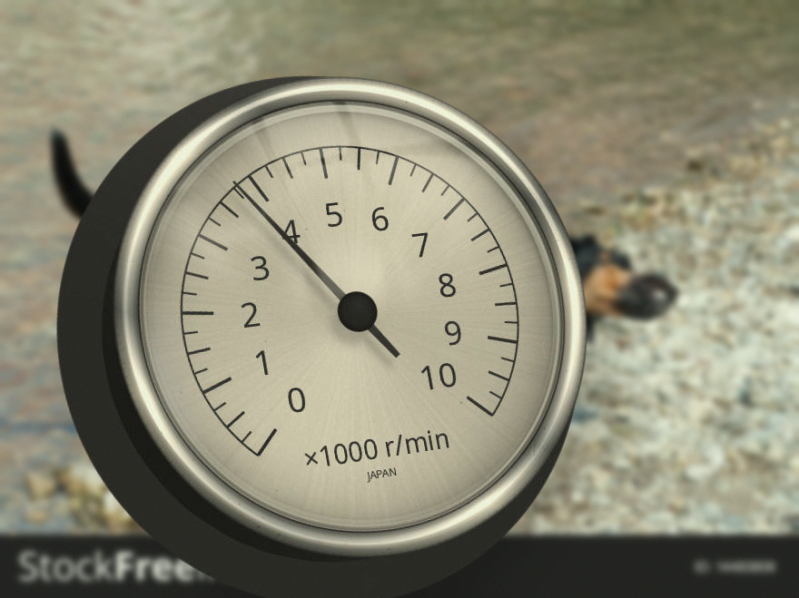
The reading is {"value": 3750, "unit": "rpm"}
